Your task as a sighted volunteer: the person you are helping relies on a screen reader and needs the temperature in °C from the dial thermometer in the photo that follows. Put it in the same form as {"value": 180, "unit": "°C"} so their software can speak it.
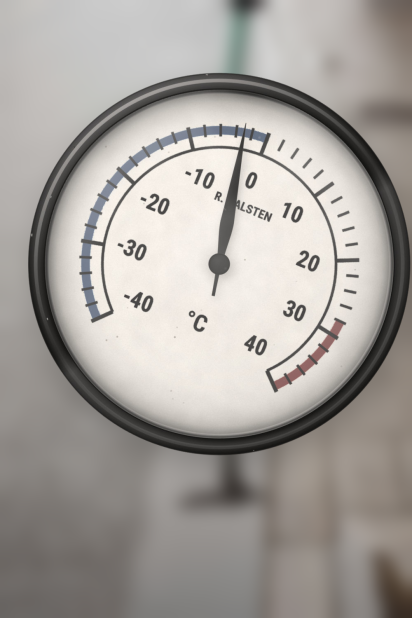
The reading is {"value": -3, "unit": "°C"}
